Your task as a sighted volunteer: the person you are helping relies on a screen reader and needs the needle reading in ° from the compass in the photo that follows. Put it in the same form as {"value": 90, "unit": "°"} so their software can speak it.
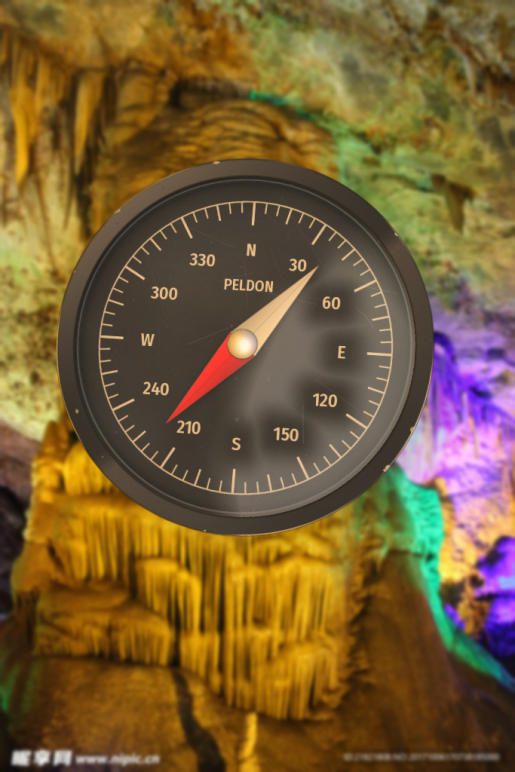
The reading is {"value": 220, "unit": "°"}
